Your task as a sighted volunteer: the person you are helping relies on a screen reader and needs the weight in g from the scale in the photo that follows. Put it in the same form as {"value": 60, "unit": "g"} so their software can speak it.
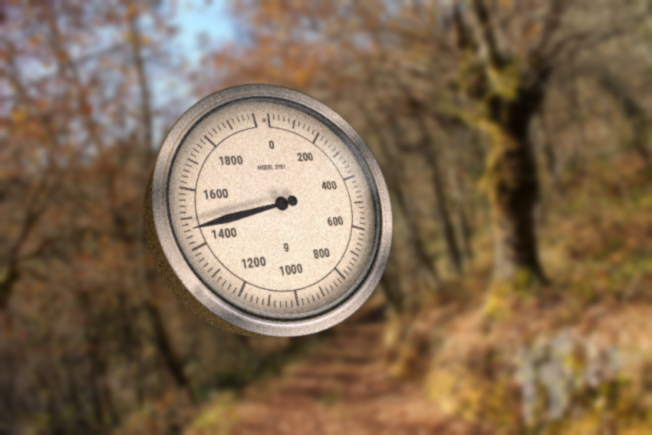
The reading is {"value": 1460, "unit": "g"}
